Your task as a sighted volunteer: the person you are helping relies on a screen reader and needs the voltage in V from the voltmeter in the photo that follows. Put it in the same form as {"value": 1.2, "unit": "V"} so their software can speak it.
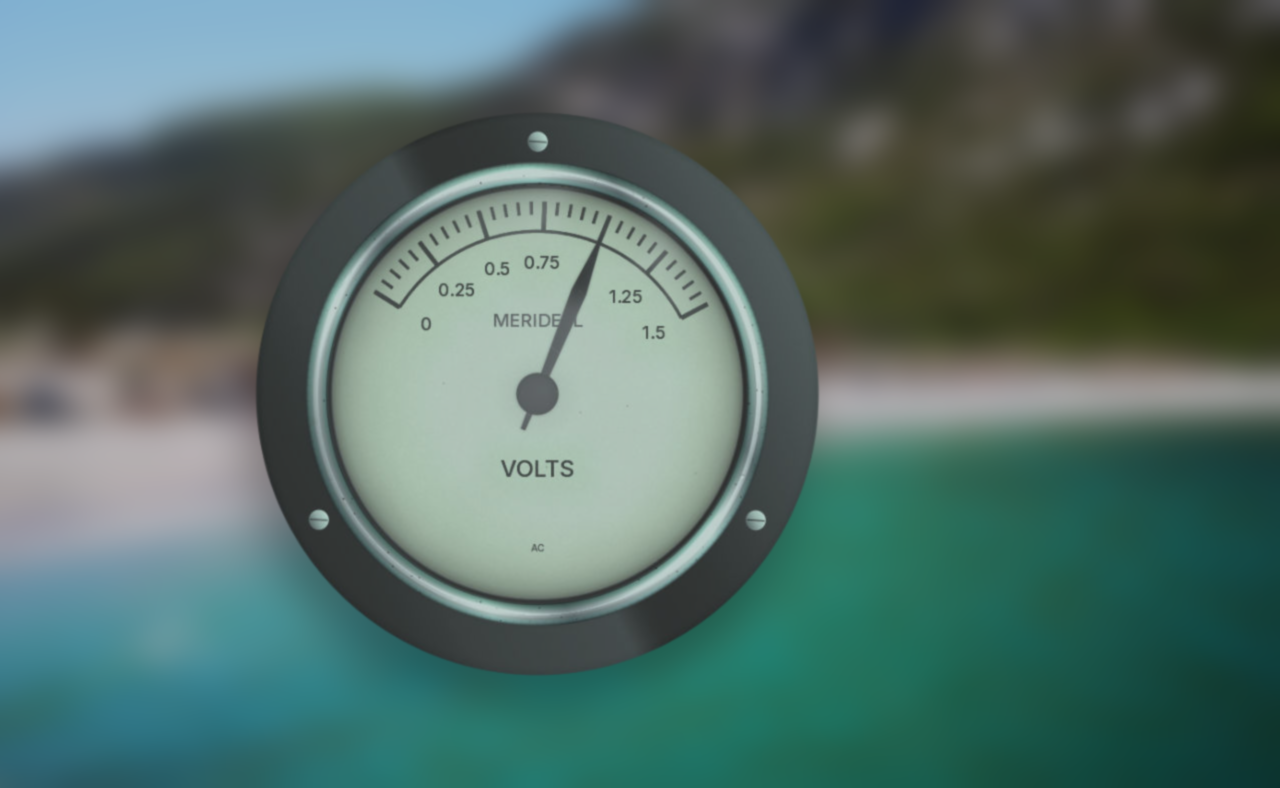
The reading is {"value": 1, "unit": "V"}
